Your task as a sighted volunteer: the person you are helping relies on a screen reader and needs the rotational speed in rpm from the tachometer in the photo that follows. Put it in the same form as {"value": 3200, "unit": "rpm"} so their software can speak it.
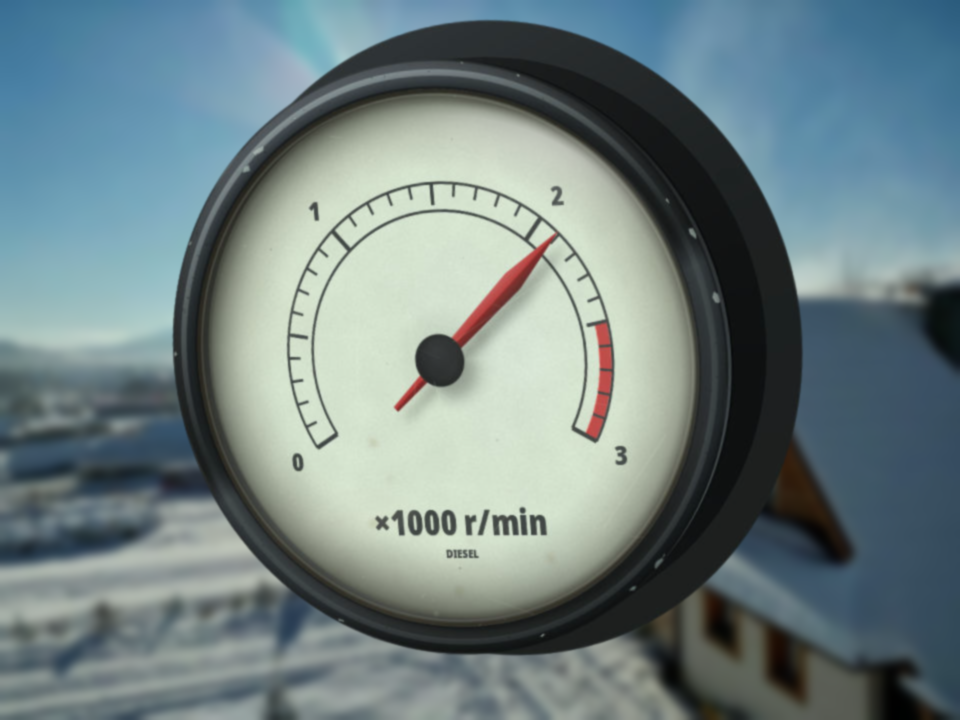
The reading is {"value": 2100, "unit": "rpm"}
